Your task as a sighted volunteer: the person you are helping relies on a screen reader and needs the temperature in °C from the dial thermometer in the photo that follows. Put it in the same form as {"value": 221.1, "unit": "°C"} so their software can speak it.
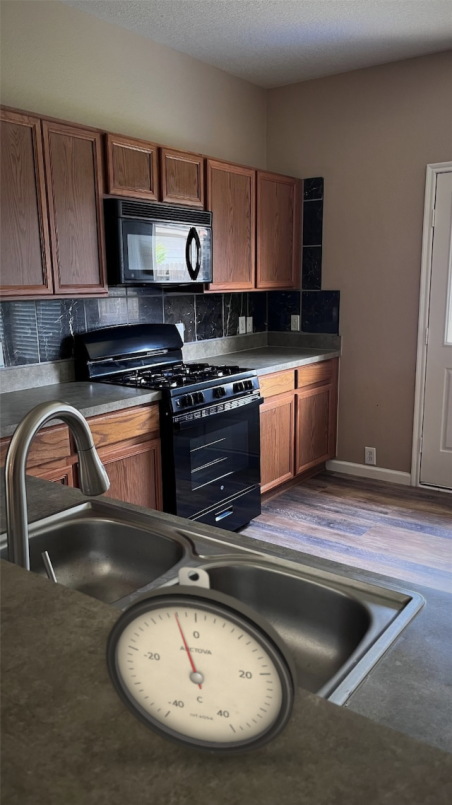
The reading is {"value": -4, "unit": "°C"}
